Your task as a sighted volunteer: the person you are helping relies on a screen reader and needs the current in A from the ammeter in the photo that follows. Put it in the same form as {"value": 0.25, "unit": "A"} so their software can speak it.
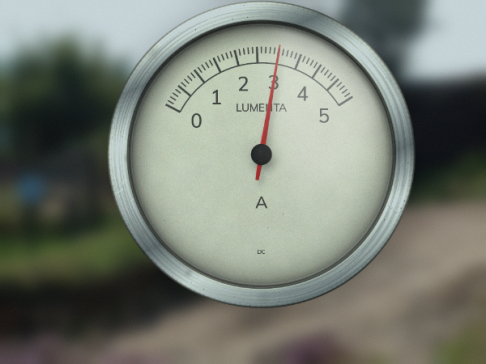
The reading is {"value": 3, "unit": "A"}
